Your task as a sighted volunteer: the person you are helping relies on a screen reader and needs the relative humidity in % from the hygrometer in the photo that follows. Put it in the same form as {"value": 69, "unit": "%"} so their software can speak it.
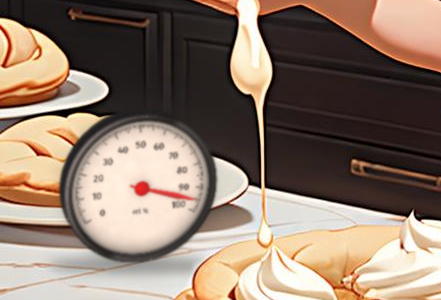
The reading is {"value": 95, "unit": "%"}
